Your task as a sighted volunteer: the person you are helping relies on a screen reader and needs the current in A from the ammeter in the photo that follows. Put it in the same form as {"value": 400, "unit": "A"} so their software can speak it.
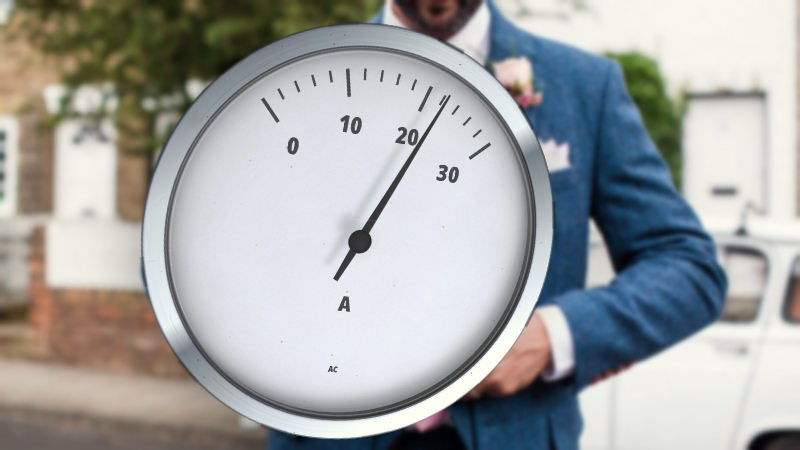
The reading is {"value": 22, "unit": "A"}
